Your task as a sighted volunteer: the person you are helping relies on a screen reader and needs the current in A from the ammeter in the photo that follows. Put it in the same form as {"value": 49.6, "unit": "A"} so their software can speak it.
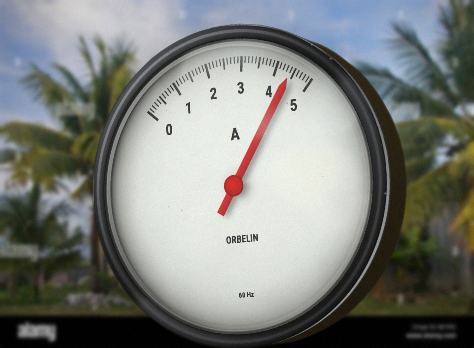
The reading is {"value": 4.5, "unit": "A"}
